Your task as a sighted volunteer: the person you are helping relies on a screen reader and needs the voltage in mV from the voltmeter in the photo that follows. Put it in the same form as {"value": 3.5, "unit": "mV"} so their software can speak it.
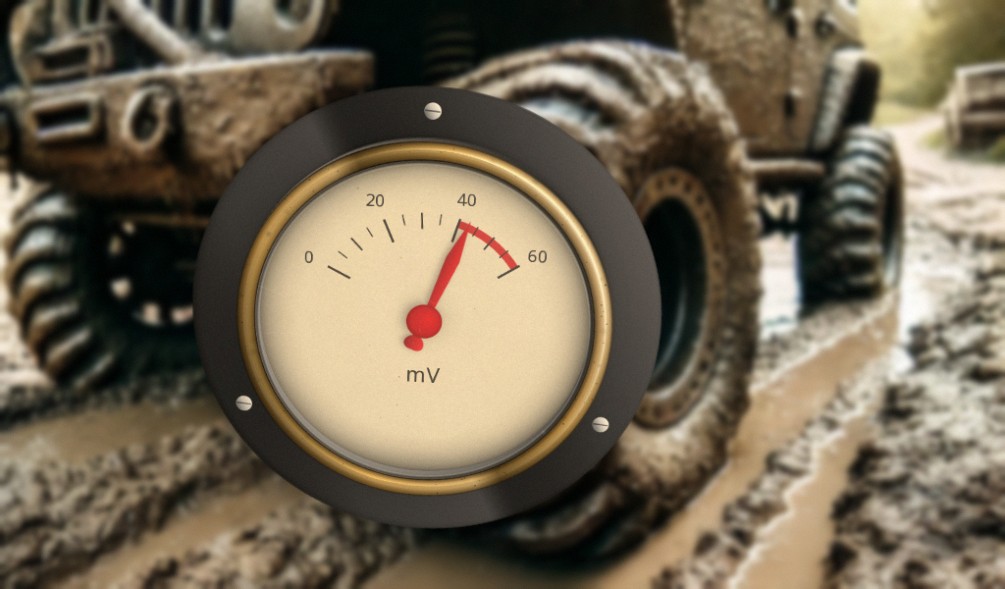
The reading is {"value": 42.5, "unit": "mV"}
